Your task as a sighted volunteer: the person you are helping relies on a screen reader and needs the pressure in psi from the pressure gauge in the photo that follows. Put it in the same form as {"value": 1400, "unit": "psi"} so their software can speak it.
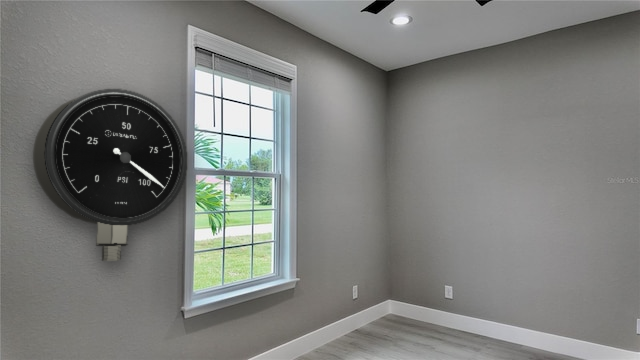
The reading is {"value": 95, "unit": "psi"}
